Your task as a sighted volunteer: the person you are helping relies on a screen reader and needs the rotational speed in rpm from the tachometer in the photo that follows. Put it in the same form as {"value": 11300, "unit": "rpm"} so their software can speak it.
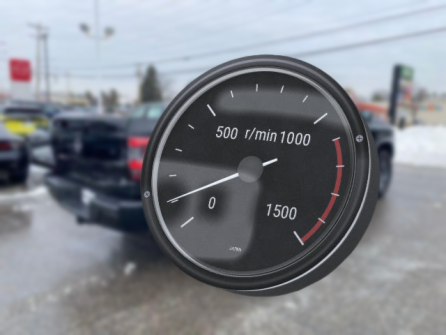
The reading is {"value": 100, "unit": "rpm"}
